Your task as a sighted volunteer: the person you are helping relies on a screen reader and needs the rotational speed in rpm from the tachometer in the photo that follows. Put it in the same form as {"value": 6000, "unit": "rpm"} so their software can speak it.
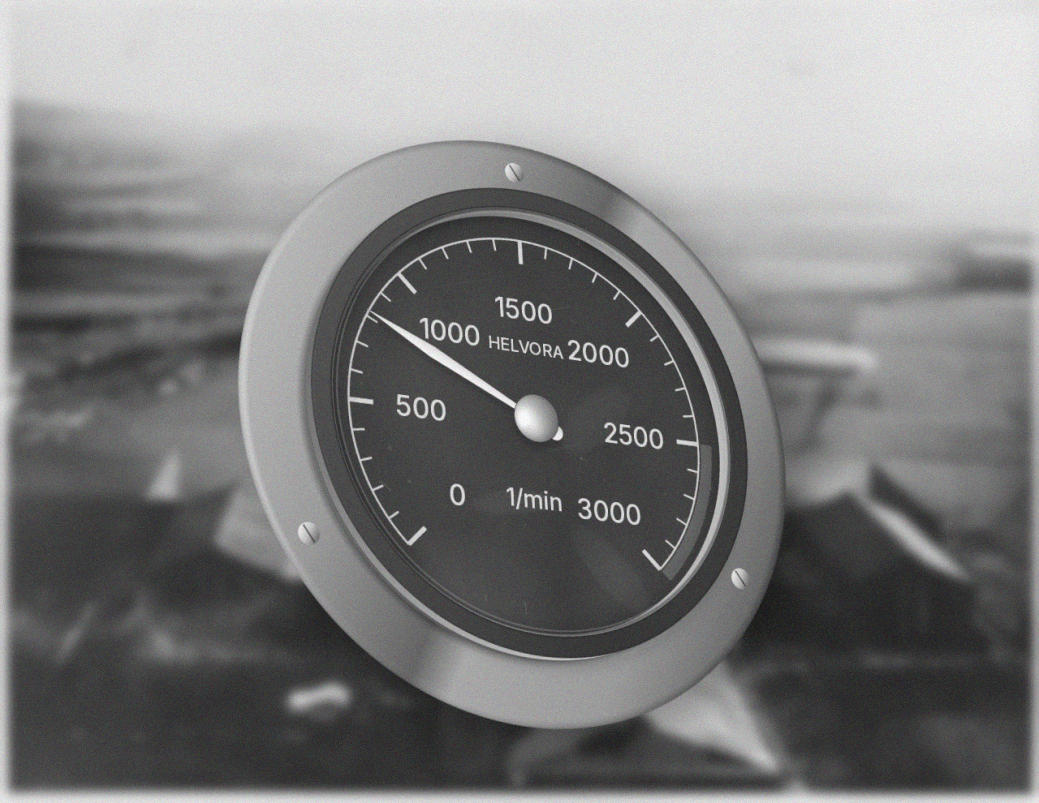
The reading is {"value": 800, "unit": "rpm"}
